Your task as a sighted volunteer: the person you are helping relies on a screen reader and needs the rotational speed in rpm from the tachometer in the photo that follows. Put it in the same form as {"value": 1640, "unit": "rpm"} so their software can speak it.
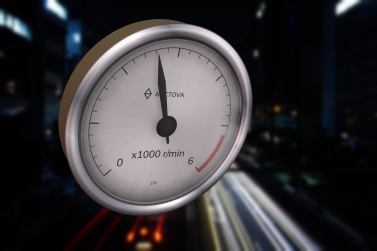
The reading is {"value": 2600, "unit": "rpm"}
